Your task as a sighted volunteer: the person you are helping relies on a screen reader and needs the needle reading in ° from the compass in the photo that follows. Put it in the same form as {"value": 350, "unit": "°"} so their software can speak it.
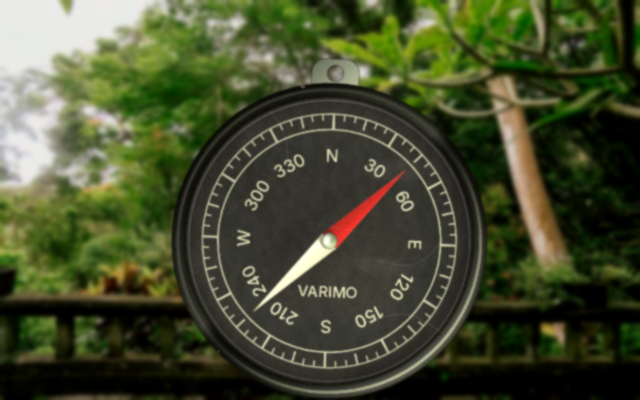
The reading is {"value": 45, "unit": "°"}
